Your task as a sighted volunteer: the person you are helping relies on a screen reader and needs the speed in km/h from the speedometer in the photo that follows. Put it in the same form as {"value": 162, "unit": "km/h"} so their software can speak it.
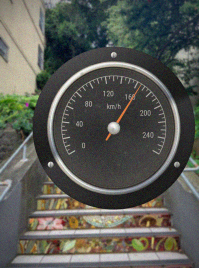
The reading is {"value": 165, "unit": "km/h"}
